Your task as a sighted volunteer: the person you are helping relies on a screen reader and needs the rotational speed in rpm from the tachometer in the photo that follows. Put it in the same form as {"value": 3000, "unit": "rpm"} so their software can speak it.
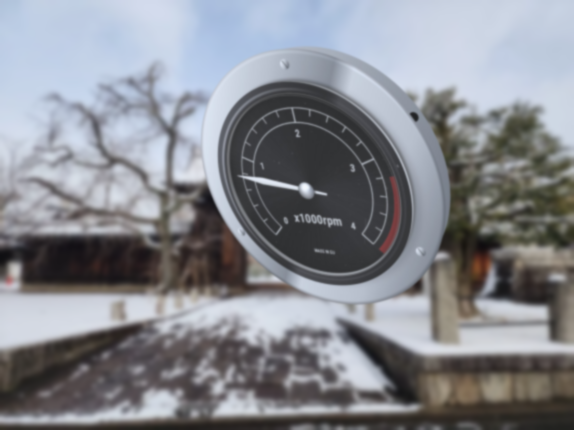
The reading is {"value": 800, "unit": "rpm"}
